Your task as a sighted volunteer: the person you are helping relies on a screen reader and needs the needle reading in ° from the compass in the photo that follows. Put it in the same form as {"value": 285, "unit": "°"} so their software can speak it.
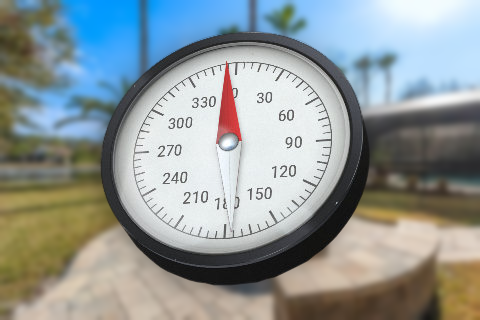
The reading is {"value": 355, "unit": "°"}
